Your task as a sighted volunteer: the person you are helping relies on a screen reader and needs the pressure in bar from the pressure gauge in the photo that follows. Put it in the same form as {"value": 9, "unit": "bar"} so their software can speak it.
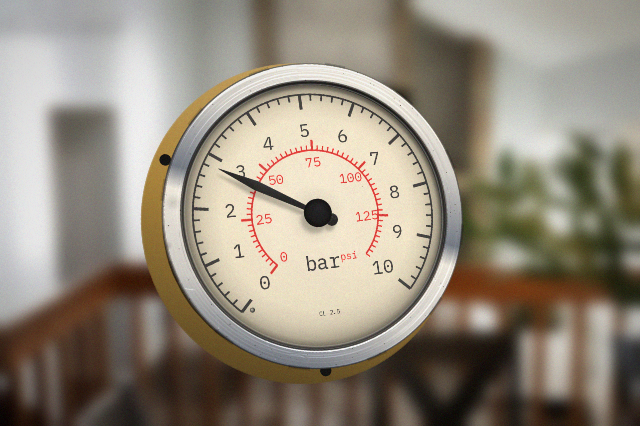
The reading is {"value": 2.8, "unit": "bar"}
